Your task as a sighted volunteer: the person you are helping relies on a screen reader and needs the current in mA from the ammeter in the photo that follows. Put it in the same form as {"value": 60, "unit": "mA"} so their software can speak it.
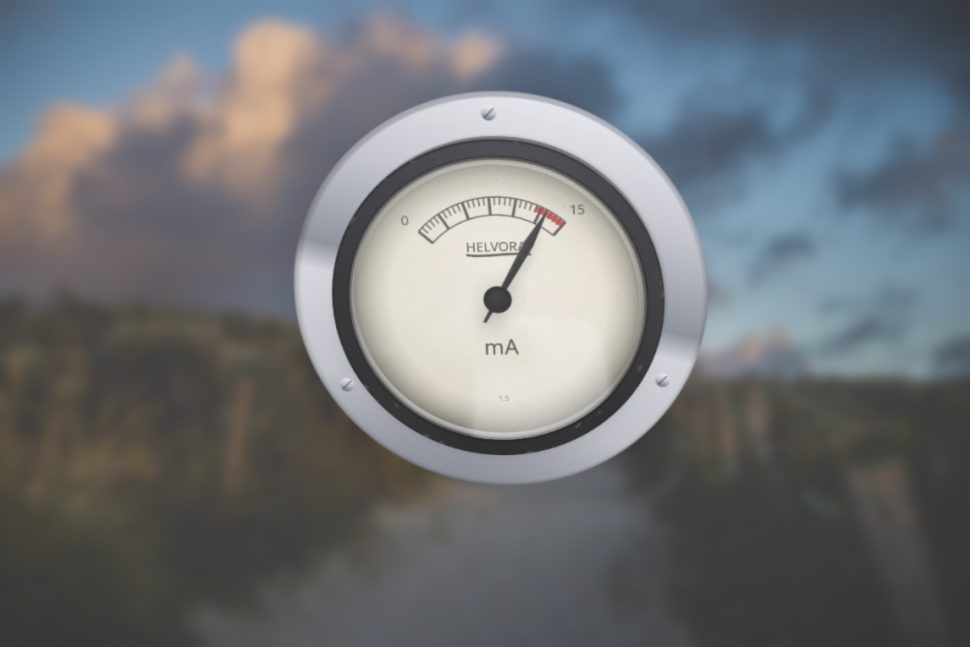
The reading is {"value": 13, "unit": "mA"}
